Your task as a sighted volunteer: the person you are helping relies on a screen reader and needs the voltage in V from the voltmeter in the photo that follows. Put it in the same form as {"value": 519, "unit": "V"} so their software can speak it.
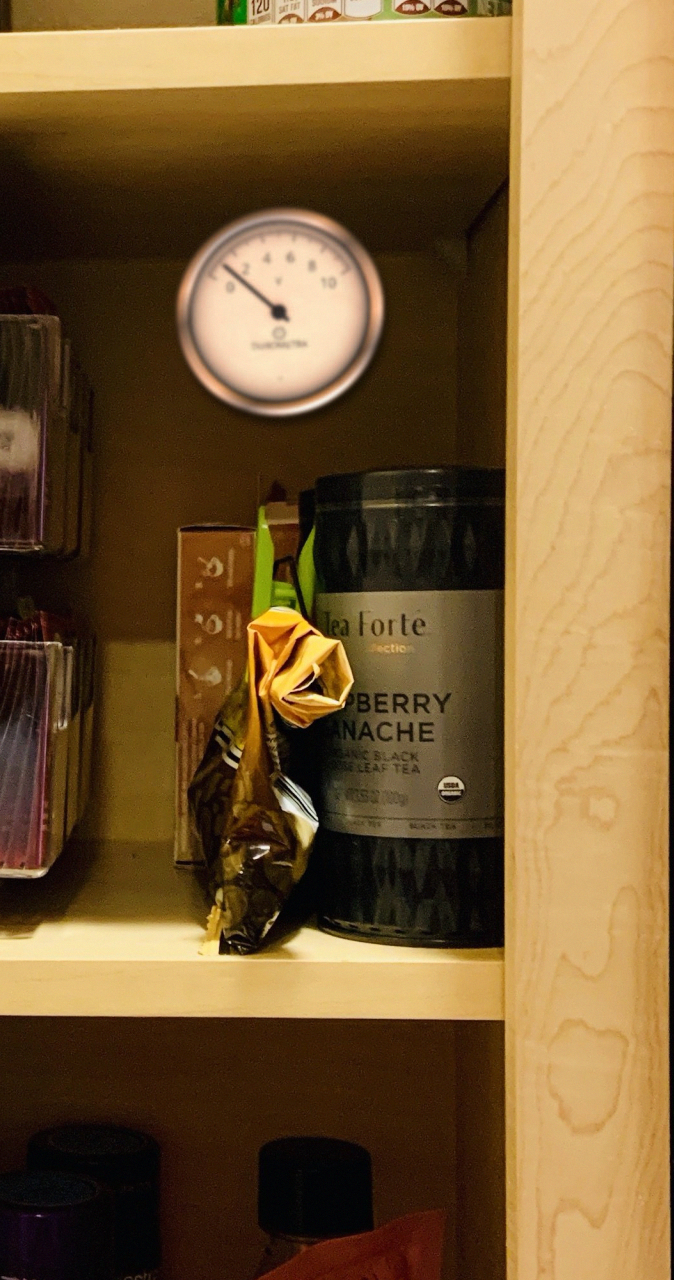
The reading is {"value": 1, "unit": "V"}
